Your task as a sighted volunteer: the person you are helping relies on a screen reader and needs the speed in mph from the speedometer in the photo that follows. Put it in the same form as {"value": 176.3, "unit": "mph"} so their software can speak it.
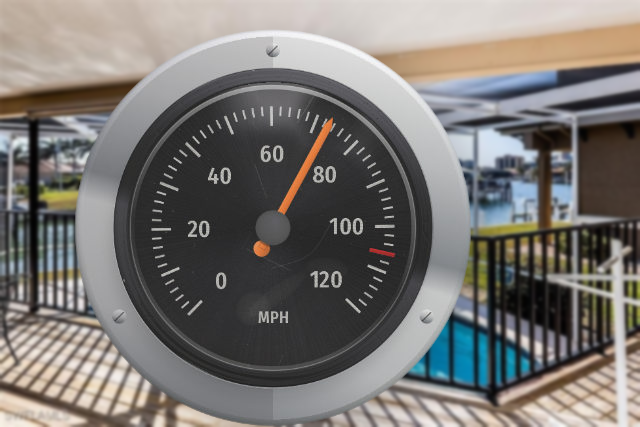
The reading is {"value": 73, "unit": "mph"}
